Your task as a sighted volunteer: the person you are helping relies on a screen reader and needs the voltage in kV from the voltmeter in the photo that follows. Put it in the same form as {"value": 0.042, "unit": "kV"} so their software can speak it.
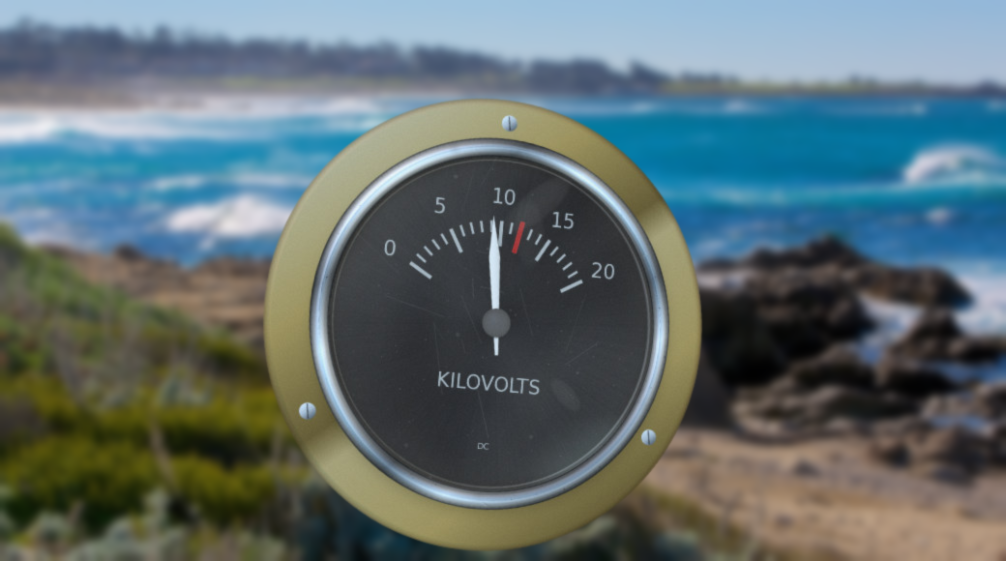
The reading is {"value": 9, "unit": "kV"}
